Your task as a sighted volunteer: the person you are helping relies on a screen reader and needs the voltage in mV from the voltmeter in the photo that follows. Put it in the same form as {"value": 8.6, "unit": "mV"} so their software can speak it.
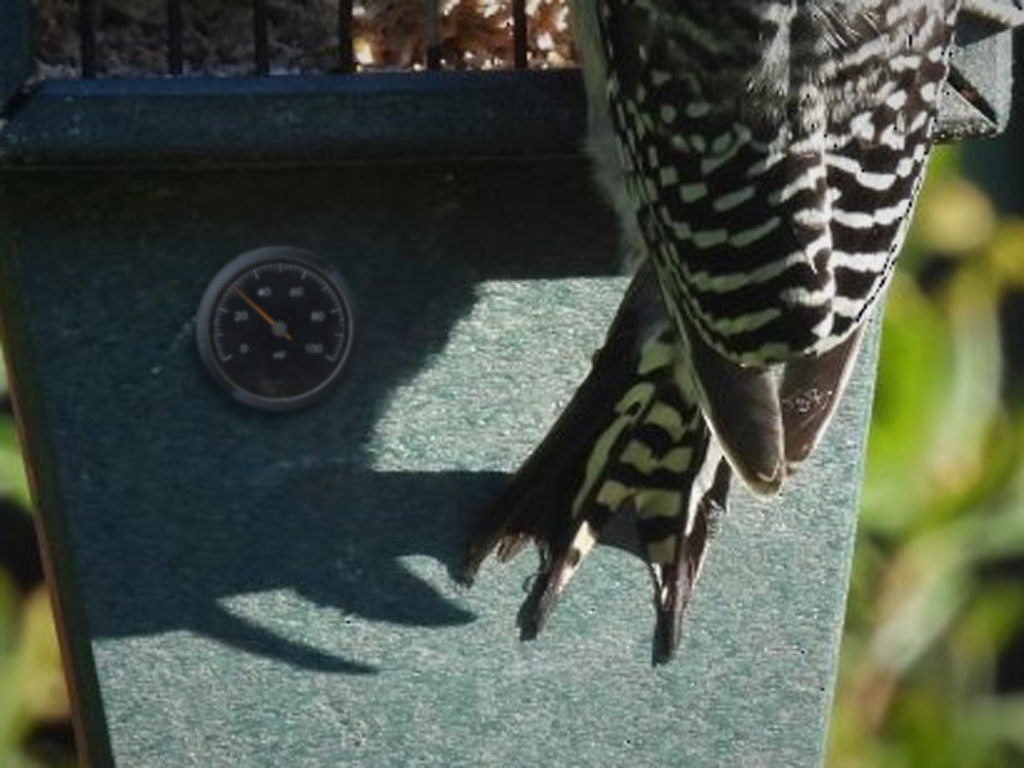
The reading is {"value": 30, "unit": "mV"}
